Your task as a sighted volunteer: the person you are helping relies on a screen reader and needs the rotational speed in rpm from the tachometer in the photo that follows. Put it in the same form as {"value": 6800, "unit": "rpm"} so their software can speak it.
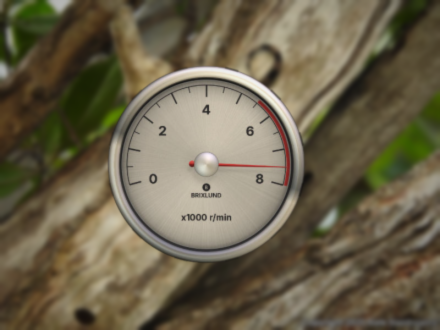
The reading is {"value": 7500, "unit": "rpm"}
